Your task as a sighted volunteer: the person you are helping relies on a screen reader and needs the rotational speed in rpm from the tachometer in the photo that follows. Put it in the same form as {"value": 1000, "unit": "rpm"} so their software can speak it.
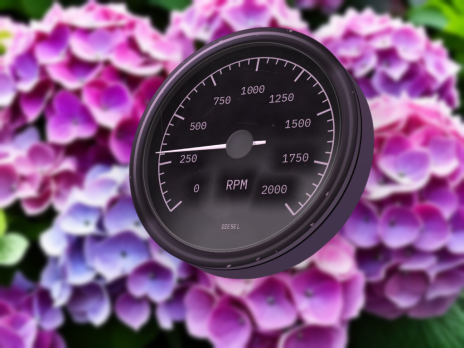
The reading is {"value": 300, "unit": "rpm"}
